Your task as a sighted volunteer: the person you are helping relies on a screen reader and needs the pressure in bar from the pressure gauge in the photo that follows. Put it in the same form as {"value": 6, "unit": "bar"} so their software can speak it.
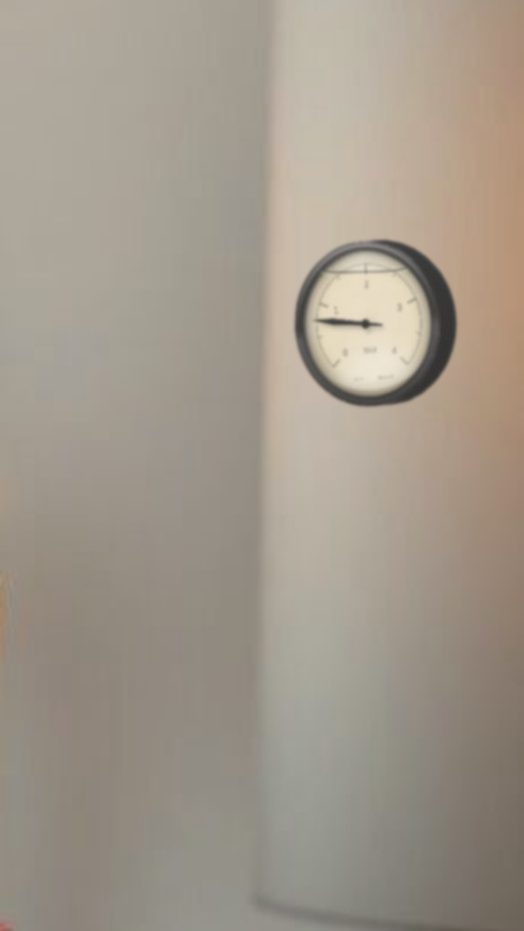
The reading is {"value": 0.75, "unit": "bar"}
